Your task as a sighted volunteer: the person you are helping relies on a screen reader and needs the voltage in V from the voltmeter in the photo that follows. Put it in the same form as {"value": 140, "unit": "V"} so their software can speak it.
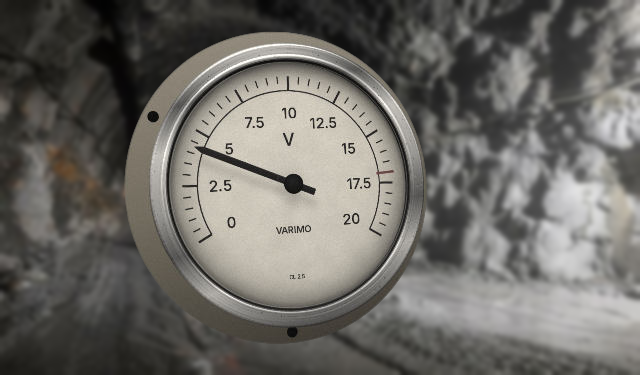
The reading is {"value": 4.25, "unit": "V"}
